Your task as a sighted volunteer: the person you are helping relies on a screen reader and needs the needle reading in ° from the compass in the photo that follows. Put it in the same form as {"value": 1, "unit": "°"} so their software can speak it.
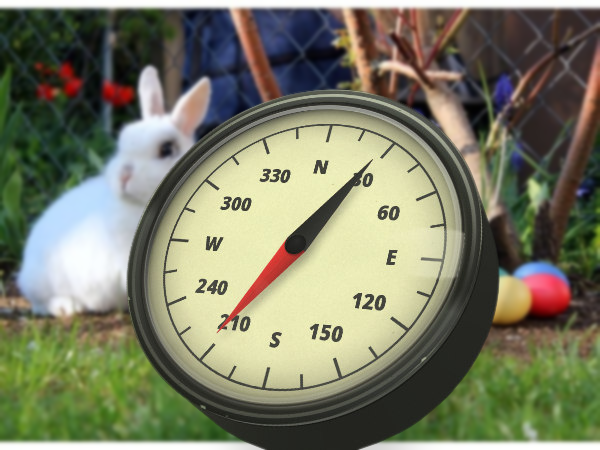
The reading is {"value": 210, "unit": "°"}
